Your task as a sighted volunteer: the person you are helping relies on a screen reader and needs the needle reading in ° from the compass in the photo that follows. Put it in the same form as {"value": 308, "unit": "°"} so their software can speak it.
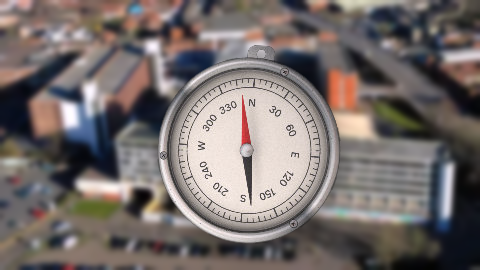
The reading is {"value": 350, "unit": "°"}
